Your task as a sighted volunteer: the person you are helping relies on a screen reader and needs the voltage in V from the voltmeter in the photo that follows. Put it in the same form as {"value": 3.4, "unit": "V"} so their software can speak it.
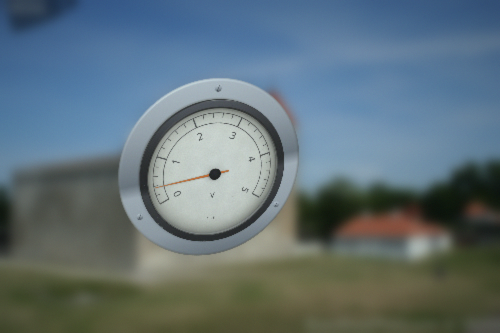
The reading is {"value": 0.4, "unit": "V"}
